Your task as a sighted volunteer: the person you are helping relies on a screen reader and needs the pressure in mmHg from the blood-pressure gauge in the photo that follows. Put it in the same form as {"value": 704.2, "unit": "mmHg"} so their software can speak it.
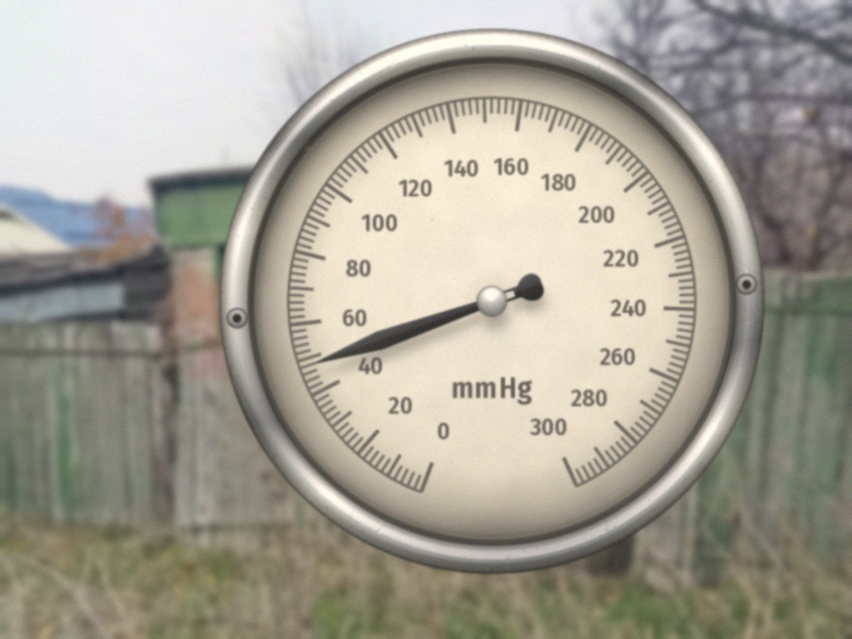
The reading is {"value": 48, "unit": "mmHg"}
